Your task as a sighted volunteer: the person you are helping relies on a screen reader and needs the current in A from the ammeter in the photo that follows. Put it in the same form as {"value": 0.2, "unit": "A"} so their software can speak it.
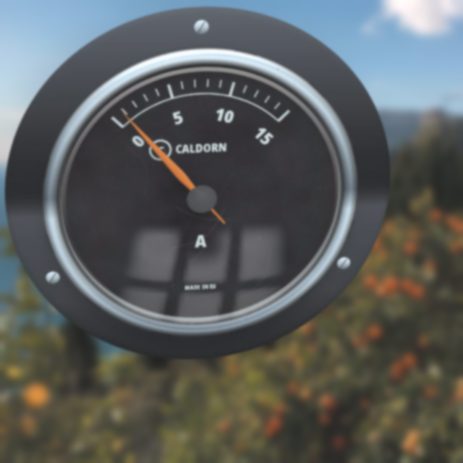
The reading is {"value": 1, "unit": "A"}
